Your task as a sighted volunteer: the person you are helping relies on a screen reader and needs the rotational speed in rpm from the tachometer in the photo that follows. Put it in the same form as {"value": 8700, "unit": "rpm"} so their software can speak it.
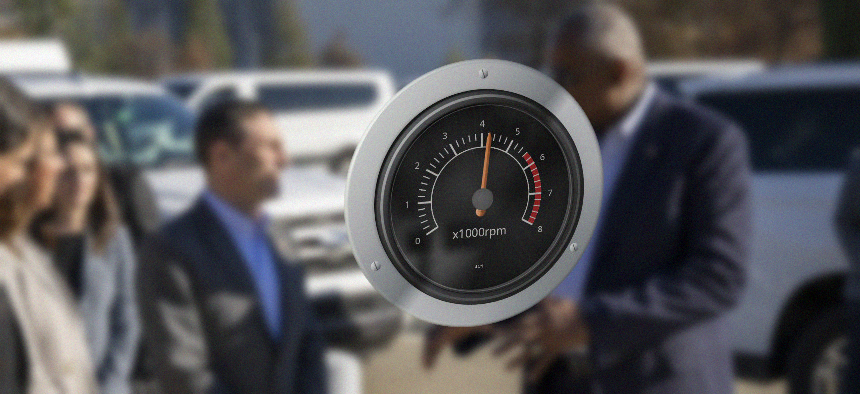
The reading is {"value": 4200, "unit": "rpm"}
